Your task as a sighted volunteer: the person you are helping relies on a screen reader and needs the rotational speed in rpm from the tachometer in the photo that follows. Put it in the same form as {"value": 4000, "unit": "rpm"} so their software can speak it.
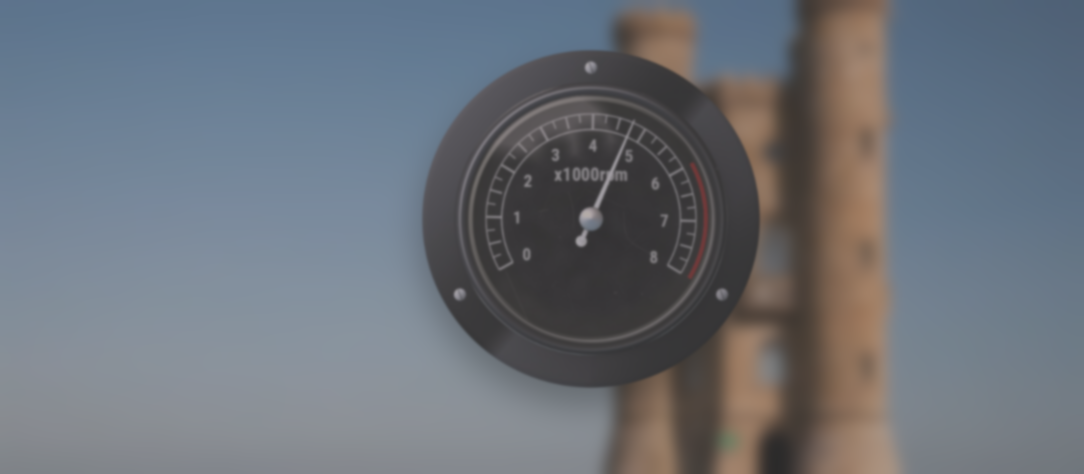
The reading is {"value": 4750, "unit": "rpm"}
